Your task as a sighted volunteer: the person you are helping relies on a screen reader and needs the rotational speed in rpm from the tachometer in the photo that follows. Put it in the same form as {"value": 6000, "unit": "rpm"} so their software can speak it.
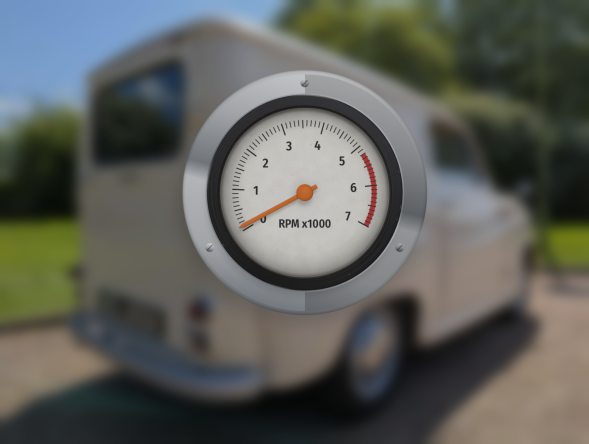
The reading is {"value": 100, "unit": "rpm"}
